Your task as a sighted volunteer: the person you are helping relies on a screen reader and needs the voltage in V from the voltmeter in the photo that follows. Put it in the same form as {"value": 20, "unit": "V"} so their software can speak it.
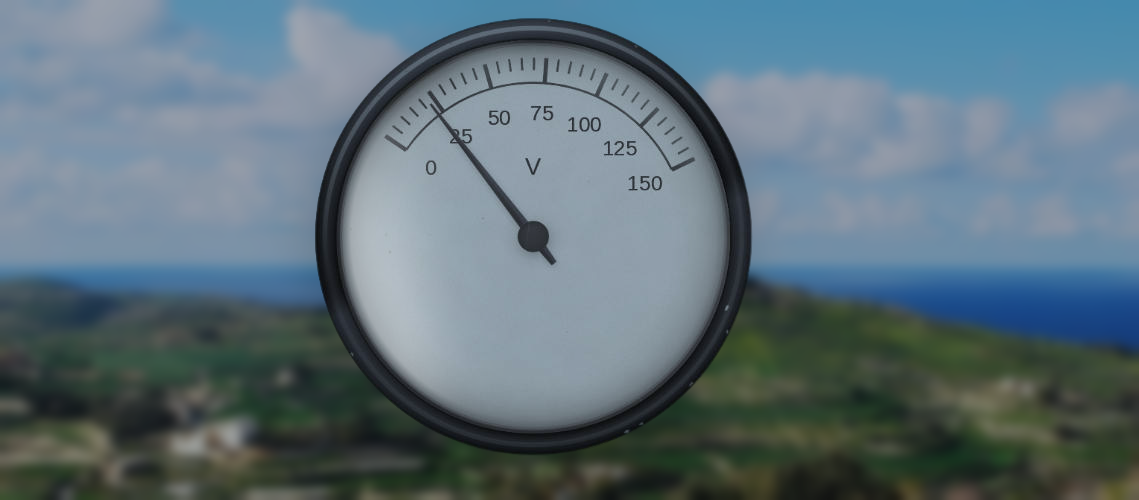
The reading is {"value": 22.5, "unit": "V"}
